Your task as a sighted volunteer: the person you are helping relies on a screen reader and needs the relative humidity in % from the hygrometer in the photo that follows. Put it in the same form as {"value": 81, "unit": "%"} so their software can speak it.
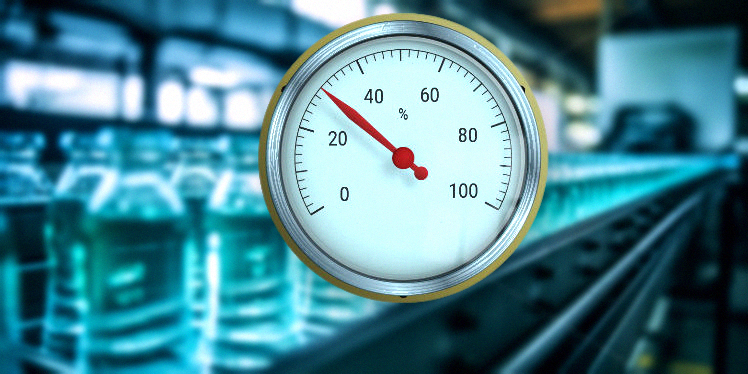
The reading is {"value": 30, "unit": "%"}
